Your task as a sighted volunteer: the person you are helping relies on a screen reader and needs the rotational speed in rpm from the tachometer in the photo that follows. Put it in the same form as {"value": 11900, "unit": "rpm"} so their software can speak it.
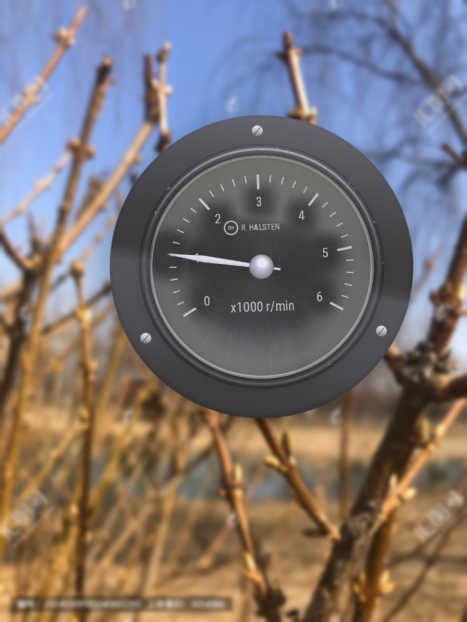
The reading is {"value": 1000, "unit": "rpm"}
